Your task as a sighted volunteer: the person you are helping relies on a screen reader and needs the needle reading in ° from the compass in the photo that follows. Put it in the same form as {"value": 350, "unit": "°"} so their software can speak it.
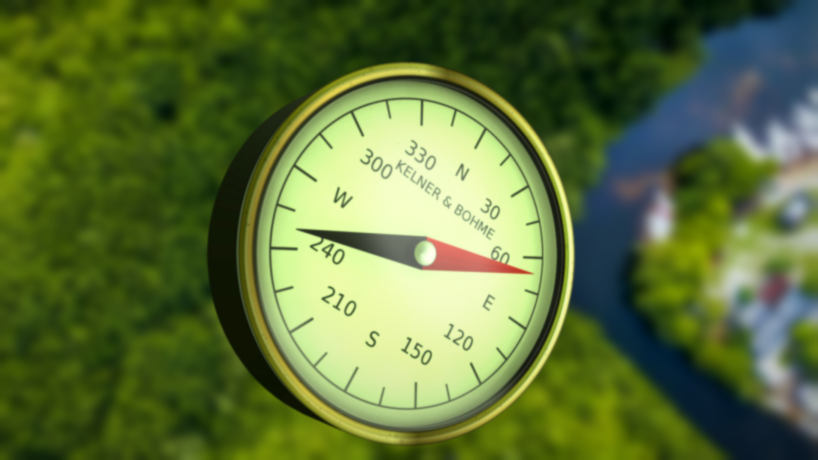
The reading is {"value": 67.5, "unit": "°"}
